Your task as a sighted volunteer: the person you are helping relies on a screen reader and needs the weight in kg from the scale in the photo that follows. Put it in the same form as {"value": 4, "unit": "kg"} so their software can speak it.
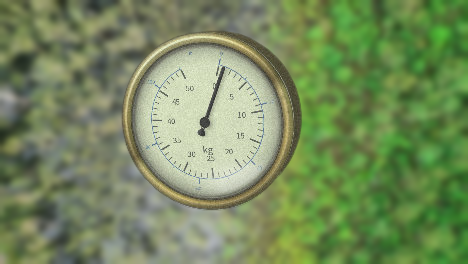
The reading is {"value": 1, "unit": "kg"}
